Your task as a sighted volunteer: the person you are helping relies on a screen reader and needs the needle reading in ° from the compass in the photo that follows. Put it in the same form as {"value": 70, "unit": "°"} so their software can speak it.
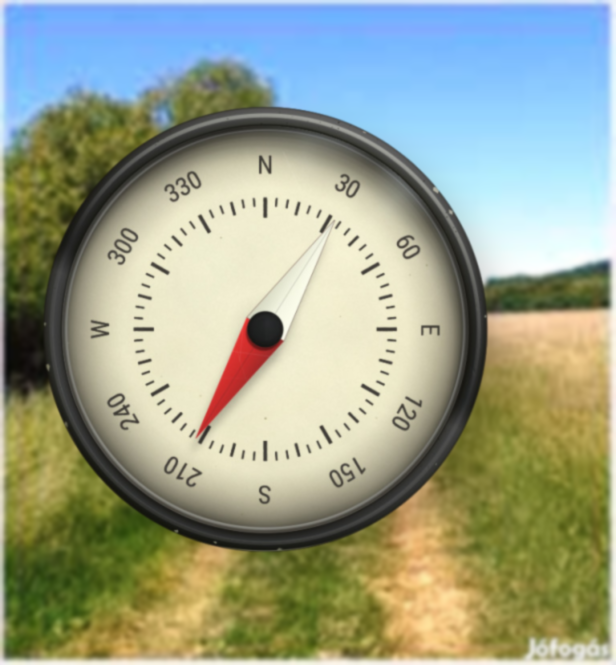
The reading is {"value": 212.5, "unit": "°"}
